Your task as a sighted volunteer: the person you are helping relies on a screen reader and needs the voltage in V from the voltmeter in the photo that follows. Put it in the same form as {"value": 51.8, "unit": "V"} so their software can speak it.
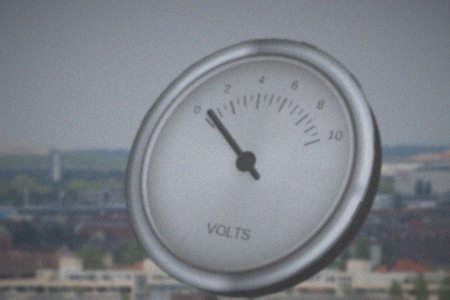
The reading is {"value": 0.5, "unit": "V"}
